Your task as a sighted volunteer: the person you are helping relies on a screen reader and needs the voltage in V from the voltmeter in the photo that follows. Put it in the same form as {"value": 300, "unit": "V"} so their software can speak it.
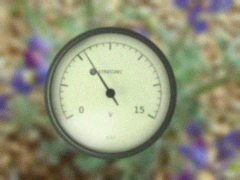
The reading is {"value": 5.5, "unit": "V"}
